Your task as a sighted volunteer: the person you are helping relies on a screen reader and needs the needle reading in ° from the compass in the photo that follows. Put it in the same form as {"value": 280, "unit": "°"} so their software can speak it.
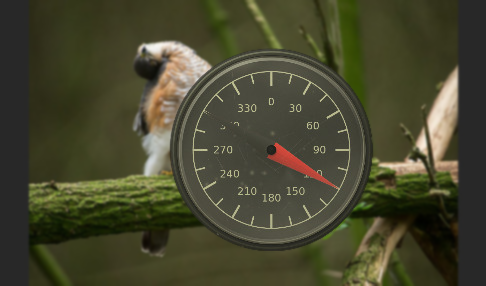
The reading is {"value": 120, "unit": "°"}
